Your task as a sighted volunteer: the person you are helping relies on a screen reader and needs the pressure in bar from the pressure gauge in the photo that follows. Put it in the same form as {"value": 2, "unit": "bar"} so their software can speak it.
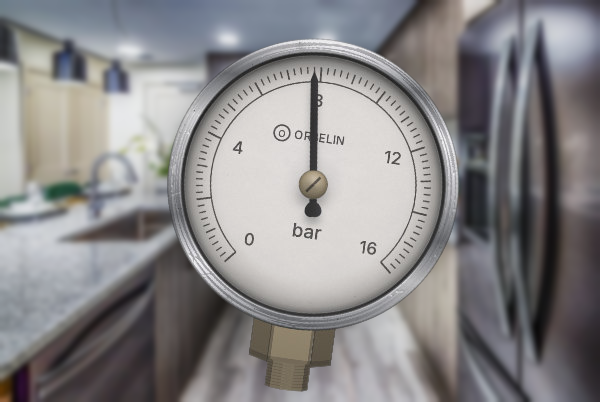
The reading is {"value": 7.8, "unit": "bar"}
